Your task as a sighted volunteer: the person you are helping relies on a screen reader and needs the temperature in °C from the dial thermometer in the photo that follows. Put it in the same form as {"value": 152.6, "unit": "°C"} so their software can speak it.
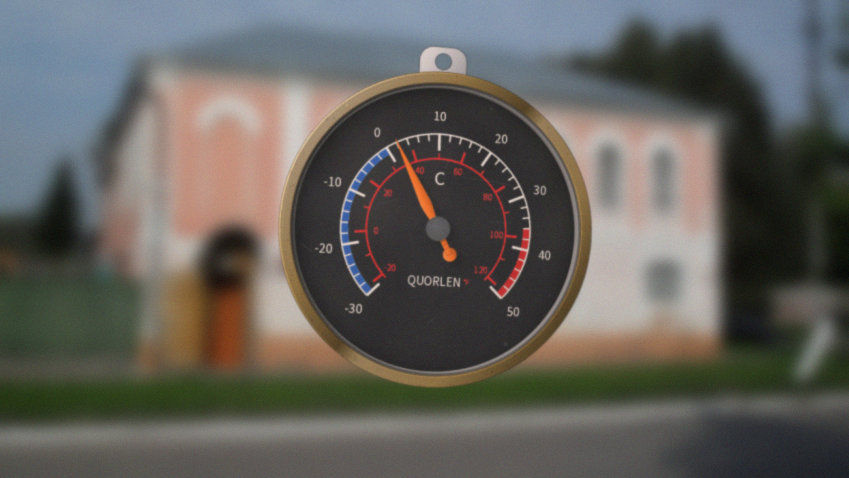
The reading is {"value": 2, "unit": "°C"}
